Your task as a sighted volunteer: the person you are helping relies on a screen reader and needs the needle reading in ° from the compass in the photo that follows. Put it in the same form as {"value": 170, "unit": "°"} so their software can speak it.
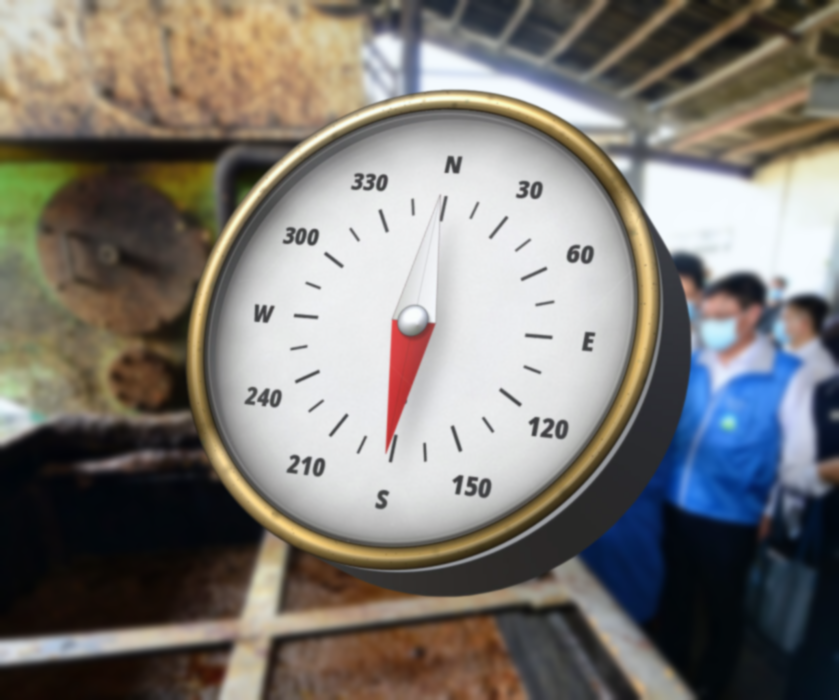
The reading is {"value": 180, "unit": "°"}
